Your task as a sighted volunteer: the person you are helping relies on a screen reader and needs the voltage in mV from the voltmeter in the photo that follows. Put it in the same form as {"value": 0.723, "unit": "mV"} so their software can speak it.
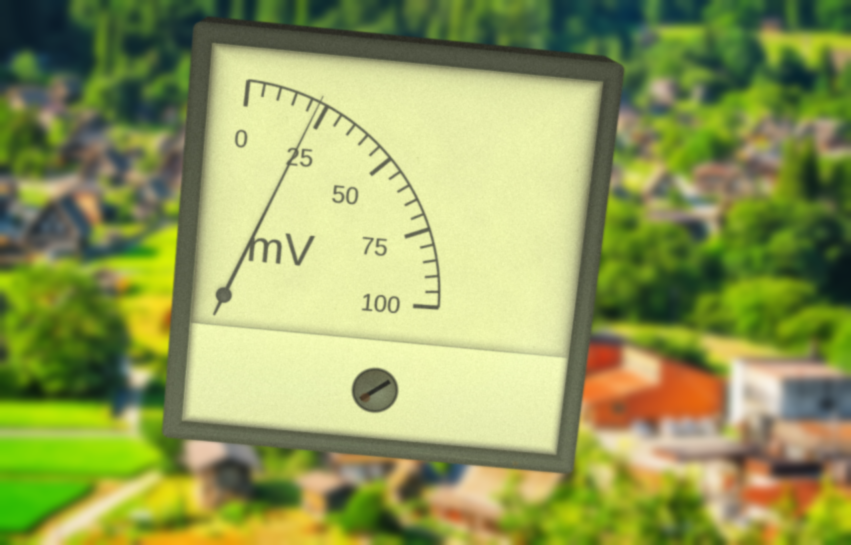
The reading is {"value": 22.5, "unit": "mV"}
